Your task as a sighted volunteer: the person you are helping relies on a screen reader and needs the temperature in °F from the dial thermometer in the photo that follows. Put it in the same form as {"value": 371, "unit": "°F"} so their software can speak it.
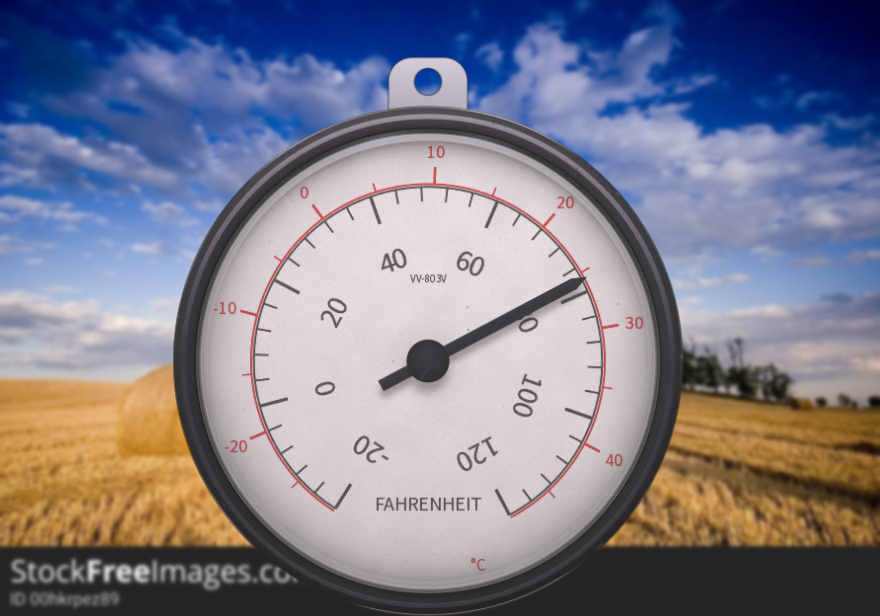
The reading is {"value": 78, "unit": "°F"}
